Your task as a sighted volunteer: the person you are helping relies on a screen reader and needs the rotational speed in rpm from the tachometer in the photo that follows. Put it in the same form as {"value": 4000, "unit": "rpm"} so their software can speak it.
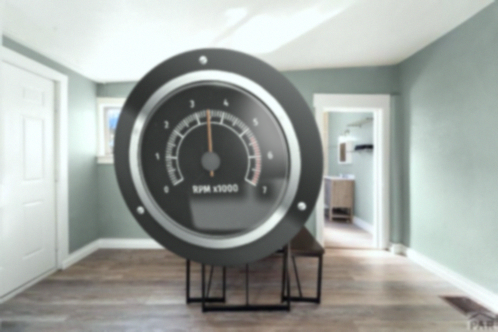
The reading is {"value": 3500, "unit": "rpm"}
